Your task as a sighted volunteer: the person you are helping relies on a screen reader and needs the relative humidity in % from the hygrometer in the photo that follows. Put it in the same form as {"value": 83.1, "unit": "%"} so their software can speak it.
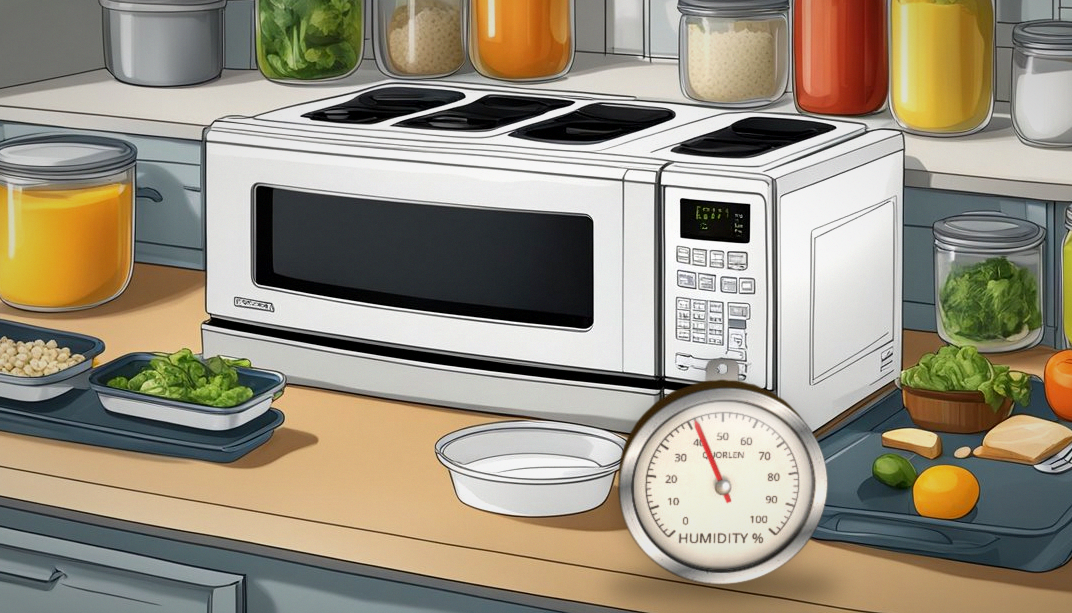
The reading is {"value": 42, "unit": "%"}
